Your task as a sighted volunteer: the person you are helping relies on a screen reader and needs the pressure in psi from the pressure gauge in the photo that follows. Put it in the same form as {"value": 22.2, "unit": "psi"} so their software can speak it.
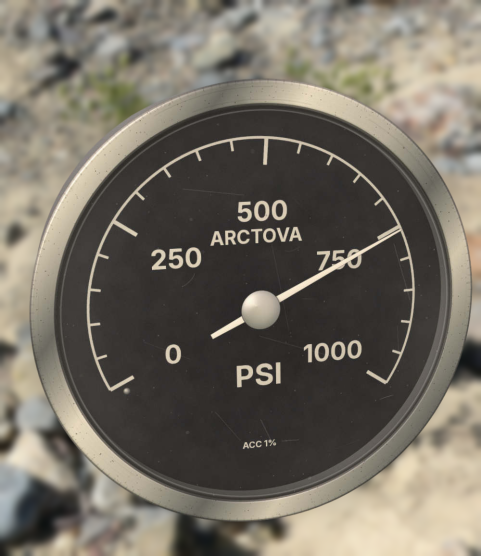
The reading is {"value": 750, "unit": "psi"}
